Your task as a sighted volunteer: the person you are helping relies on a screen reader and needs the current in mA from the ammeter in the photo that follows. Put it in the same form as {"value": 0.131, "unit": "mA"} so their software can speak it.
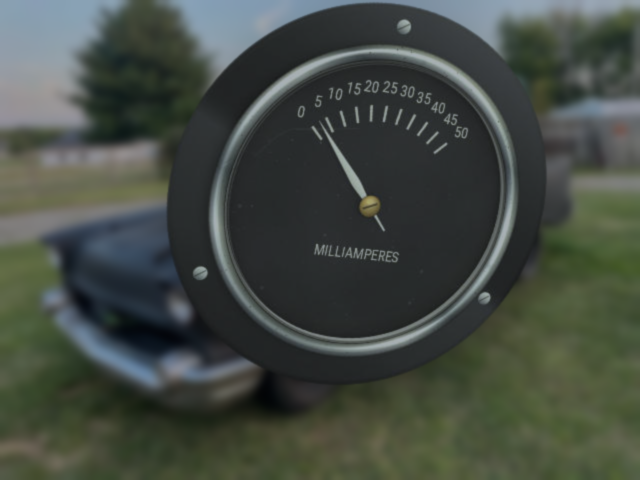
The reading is {"value": 2.5, "unit": "mA"}
